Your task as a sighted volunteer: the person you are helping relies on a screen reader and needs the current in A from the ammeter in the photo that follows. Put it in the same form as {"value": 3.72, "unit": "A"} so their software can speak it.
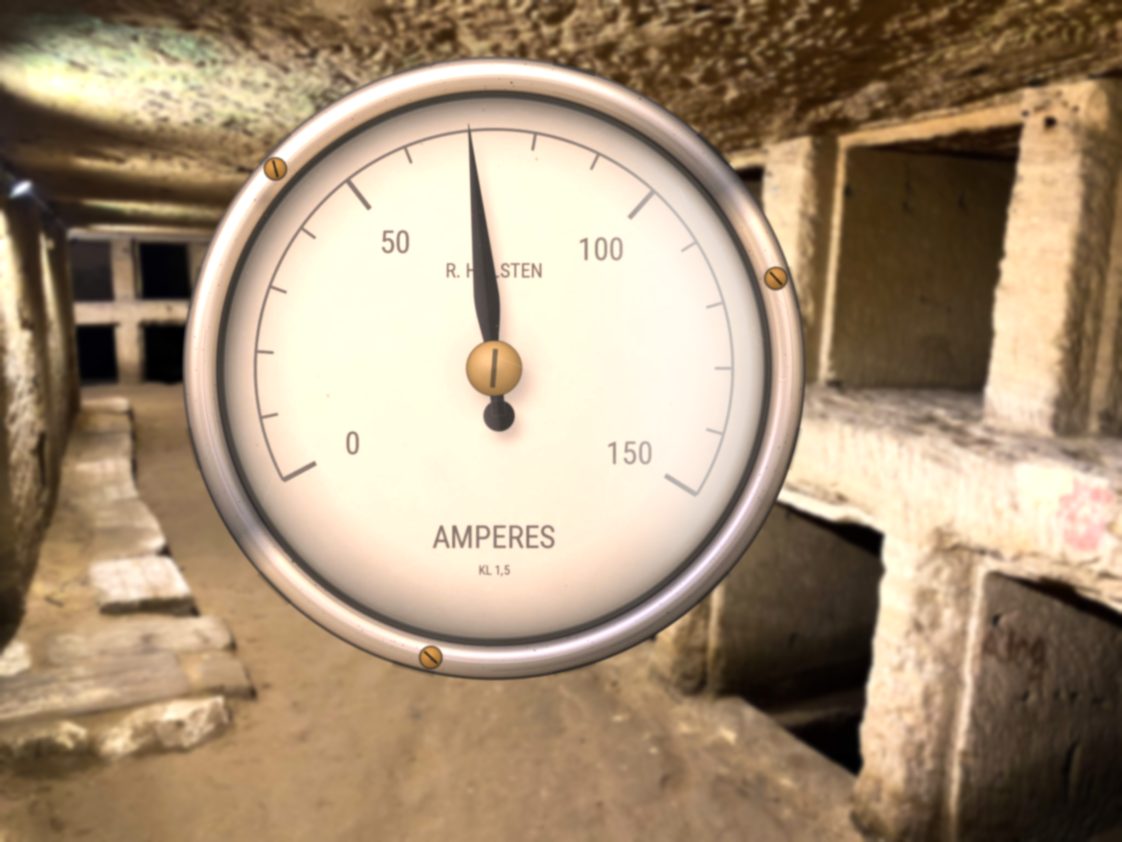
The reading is {"value": 70, "unit": "A"}
